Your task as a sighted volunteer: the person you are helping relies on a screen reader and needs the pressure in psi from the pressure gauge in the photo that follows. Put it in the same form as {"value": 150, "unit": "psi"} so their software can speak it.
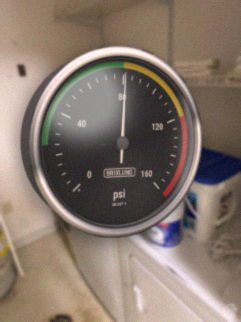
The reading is {"value": 80, "unit": "psi"}
